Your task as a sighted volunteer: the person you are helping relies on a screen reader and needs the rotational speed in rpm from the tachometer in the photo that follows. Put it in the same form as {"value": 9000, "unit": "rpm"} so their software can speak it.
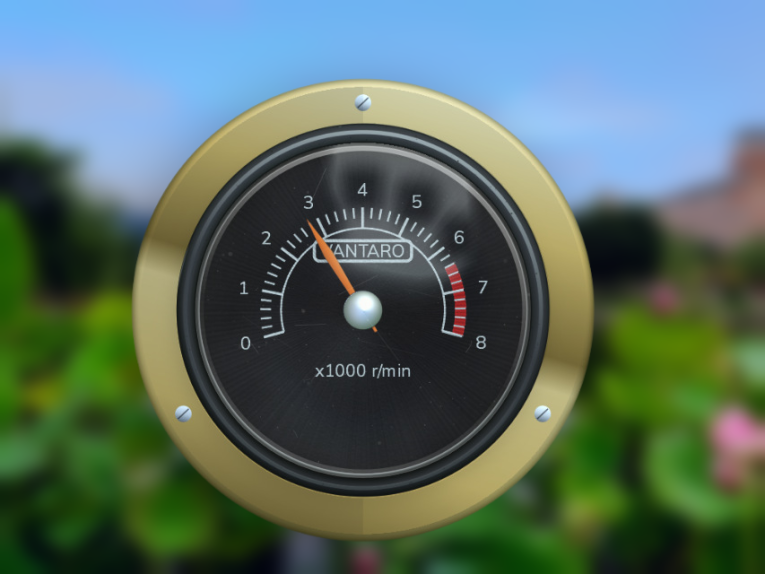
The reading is {"value": 2800, "unit": "rpm"}
